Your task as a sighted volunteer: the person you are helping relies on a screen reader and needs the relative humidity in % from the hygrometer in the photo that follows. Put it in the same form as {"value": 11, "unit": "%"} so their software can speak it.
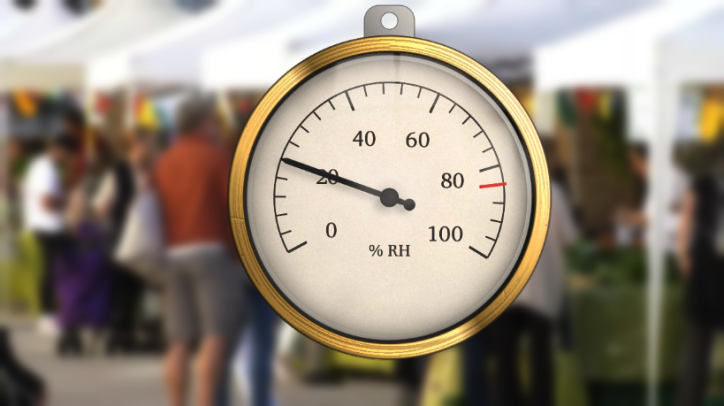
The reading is {"value": 20, "unit": "%"}
